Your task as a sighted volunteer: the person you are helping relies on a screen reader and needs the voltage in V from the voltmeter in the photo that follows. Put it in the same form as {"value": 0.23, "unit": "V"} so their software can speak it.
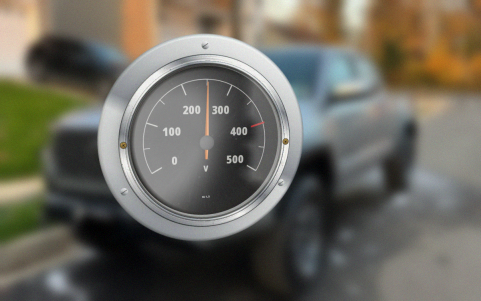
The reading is {"value": 250, "unit": "V"}
